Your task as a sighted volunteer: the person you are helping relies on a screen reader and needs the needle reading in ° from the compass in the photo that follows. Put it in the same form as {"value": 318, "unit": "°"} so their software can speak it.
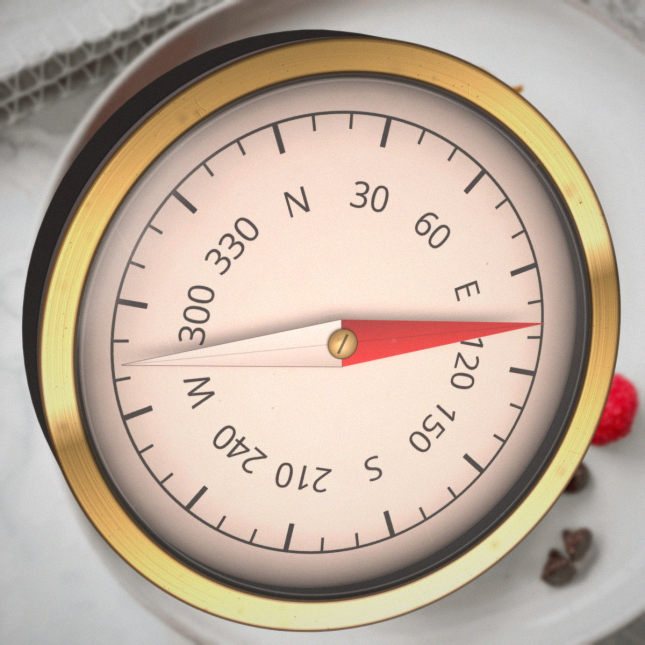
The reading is {"value": 105, "unit": "°"}
